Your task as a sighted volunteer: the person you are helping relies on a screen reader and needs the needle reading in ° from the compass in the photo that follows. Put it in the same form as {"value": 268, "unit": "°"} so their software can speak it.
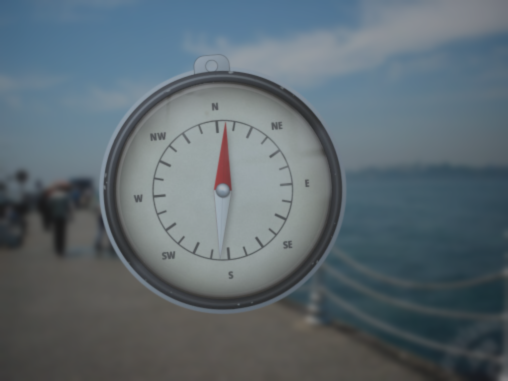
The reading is {"value": 7.5, "unit": "°"}
